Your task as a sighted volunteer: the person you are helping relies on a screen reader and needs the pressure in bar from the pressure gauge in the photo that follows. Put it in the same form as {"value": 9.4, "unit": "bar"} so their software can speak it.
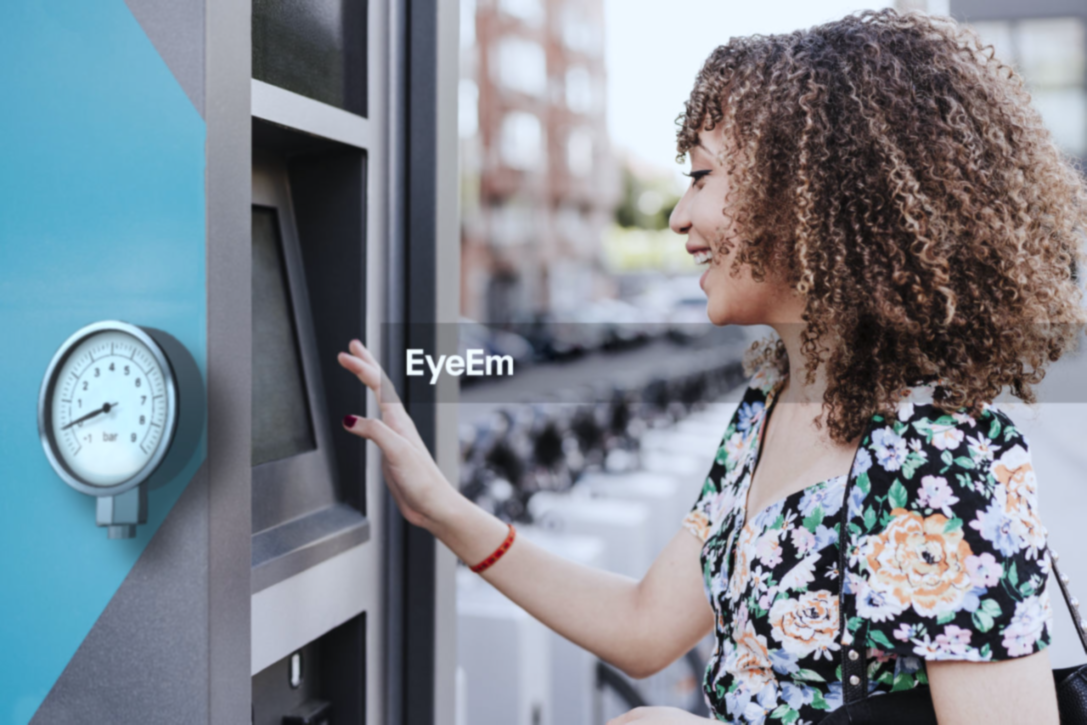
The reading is {"value": 0, "unit": "bar"}
